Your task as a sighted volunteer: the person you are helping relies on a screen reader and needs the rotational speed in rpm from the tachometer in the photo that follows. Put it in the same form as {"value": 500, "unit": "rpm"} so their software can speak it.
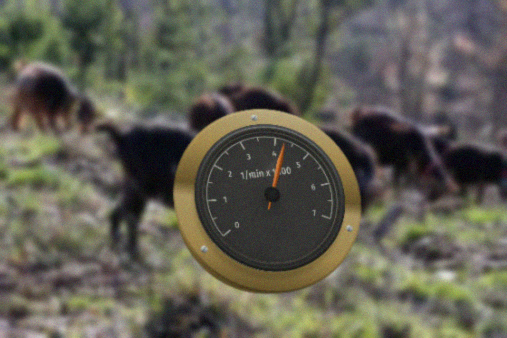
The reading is {"value": 4250, "unit": "rpm"}
